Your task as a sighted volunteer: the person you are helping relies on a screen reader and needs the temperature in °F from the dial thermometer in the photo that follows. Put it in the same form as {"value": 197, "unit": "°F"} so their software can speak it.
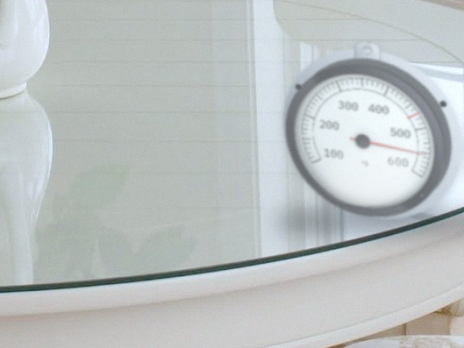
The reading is {"value": 550, "unit": "°F"}
